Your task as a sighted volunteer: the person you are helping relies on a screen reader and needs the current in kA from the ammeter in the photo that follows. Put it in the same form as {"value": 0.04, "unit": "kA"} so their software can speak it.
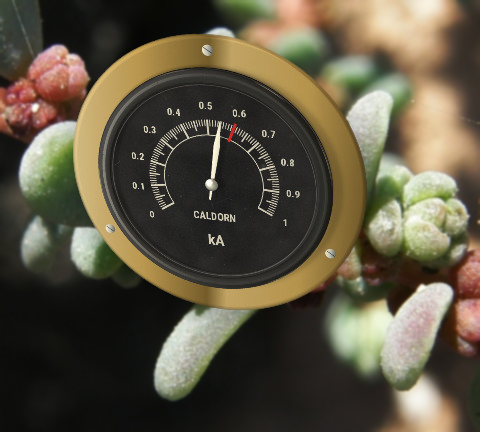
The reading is {"value": 0.55, "unit": "kA"}
